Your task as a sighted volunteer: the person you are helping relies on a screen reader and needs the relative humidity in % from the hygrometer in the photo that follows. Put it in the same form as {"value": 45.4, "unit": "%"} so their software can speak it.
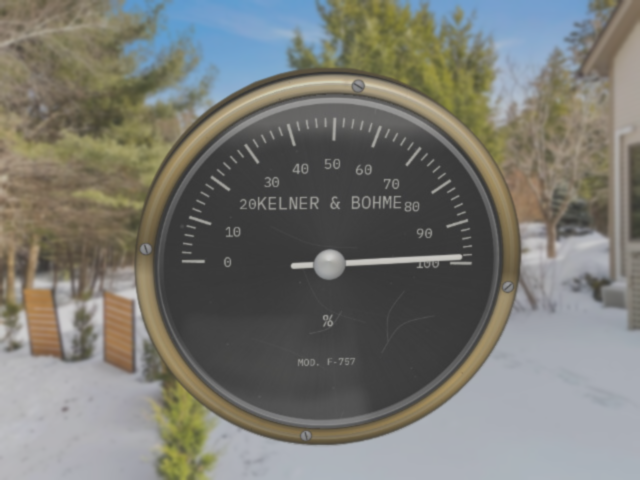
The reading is {"value": 98, "unit": "%"}
